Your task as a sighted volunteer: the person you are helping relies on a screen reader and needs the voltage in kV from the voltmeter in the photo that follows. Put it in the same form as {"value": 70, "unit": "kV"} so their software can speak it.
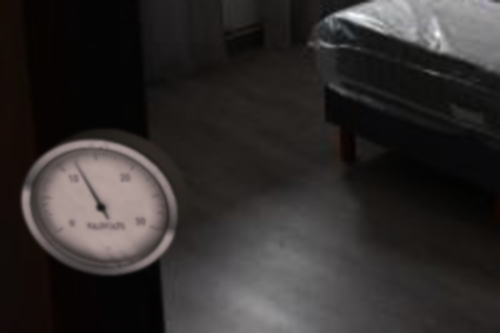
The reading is {"value": 12.5, "unit": "kV"}
